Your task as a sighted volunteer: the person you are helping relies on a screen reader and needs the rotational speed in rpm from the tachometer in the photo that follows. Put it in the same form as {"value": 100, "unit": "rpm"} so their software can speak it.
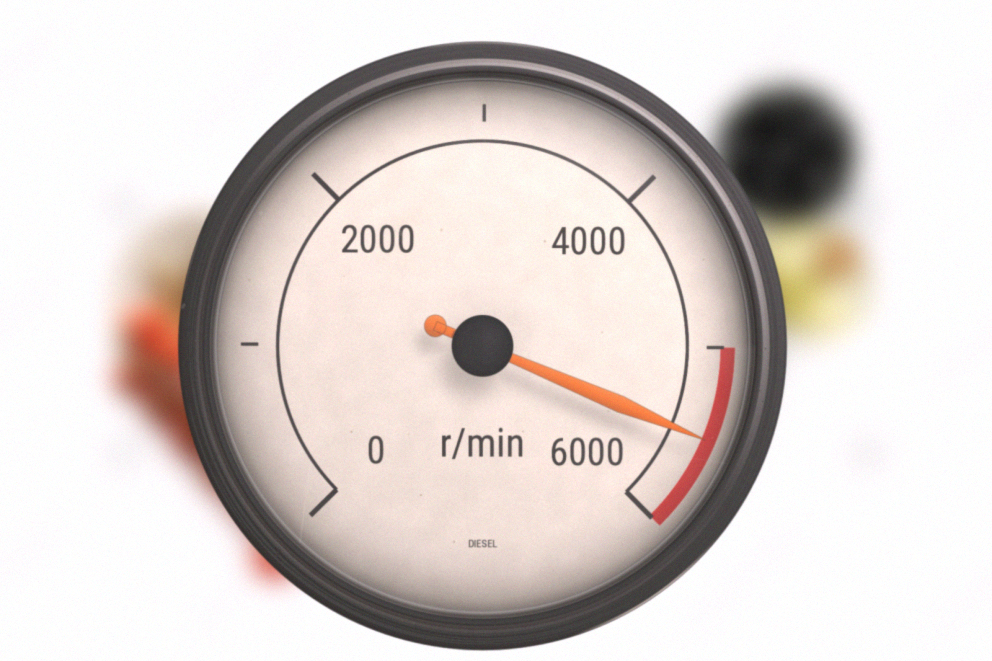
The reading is {"value": 5500, "unit": "rpm"}
